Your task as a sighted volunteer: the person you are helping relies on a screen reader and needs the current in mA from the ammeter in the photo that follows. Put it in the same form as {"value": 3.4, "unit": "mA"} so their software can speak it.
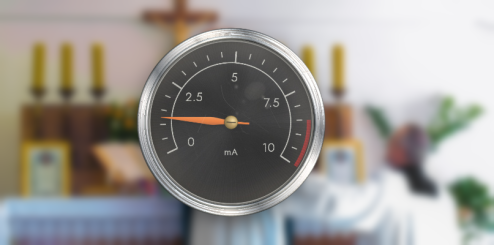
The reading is {"value": 1.25, "unit": "mA"}
